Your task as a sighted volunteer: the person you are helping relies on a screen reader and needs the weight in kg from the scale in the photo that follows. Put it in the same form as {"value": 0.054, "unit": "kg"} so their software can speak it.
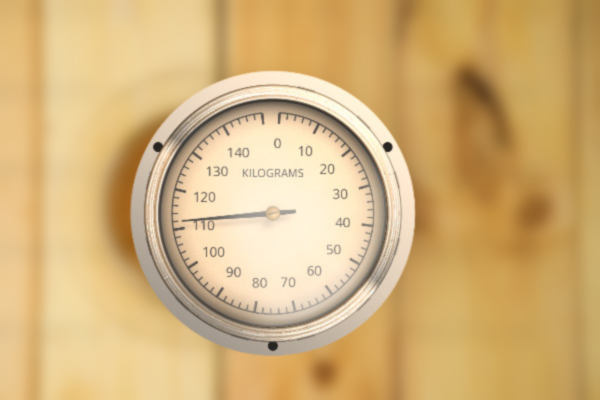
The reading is {"value": 112, "unit": "kg"}
